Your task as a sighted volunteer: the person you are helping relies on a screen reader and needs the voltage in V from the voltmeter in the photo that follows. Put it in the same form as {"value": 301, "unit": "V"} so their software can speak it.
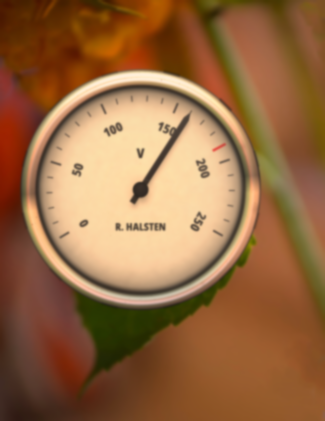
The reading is {"value": 160, "unit": "V"}
